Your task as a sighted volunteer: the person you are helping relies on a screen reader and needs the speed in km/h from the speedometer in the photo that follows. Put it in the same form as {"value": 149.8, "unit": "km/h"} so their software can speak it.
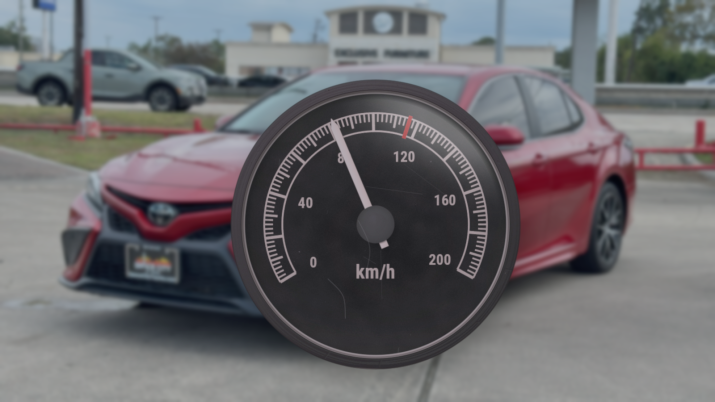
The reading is {"value": 82, "unit": "km/h"}
